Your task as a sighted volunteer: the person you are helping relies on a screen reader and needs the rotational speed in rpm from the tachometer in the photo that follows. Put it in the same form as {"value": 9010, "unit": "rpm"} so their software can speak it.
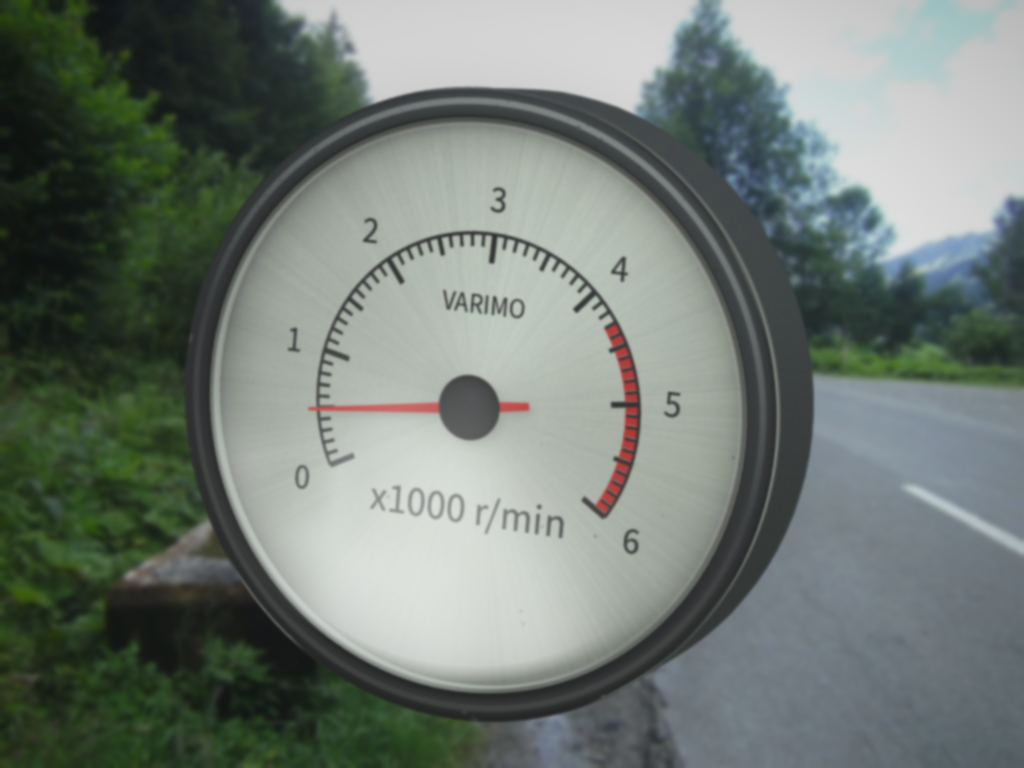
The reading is {"value": 500, "unit": "rpm"}
